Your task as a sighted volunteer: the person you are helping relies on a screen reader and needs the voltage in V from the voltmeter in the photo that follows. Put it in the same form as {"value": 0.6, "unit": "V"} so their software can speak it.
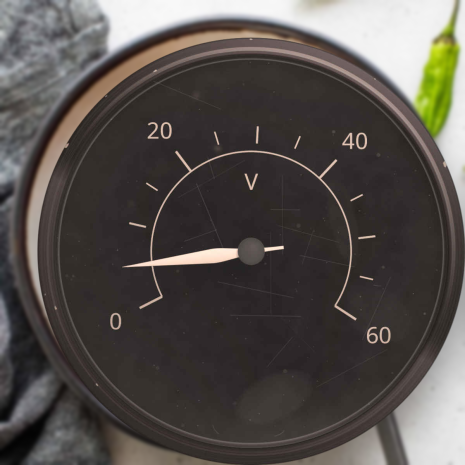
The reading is {"value": 5, "unit": "V"}
